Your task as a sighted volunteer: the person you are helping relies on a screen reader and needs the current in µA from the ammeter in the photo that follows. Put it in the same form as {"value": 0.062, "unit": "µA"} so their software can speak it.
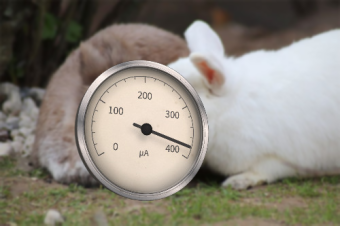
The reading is {"value": 380, "unit": "µA"}
